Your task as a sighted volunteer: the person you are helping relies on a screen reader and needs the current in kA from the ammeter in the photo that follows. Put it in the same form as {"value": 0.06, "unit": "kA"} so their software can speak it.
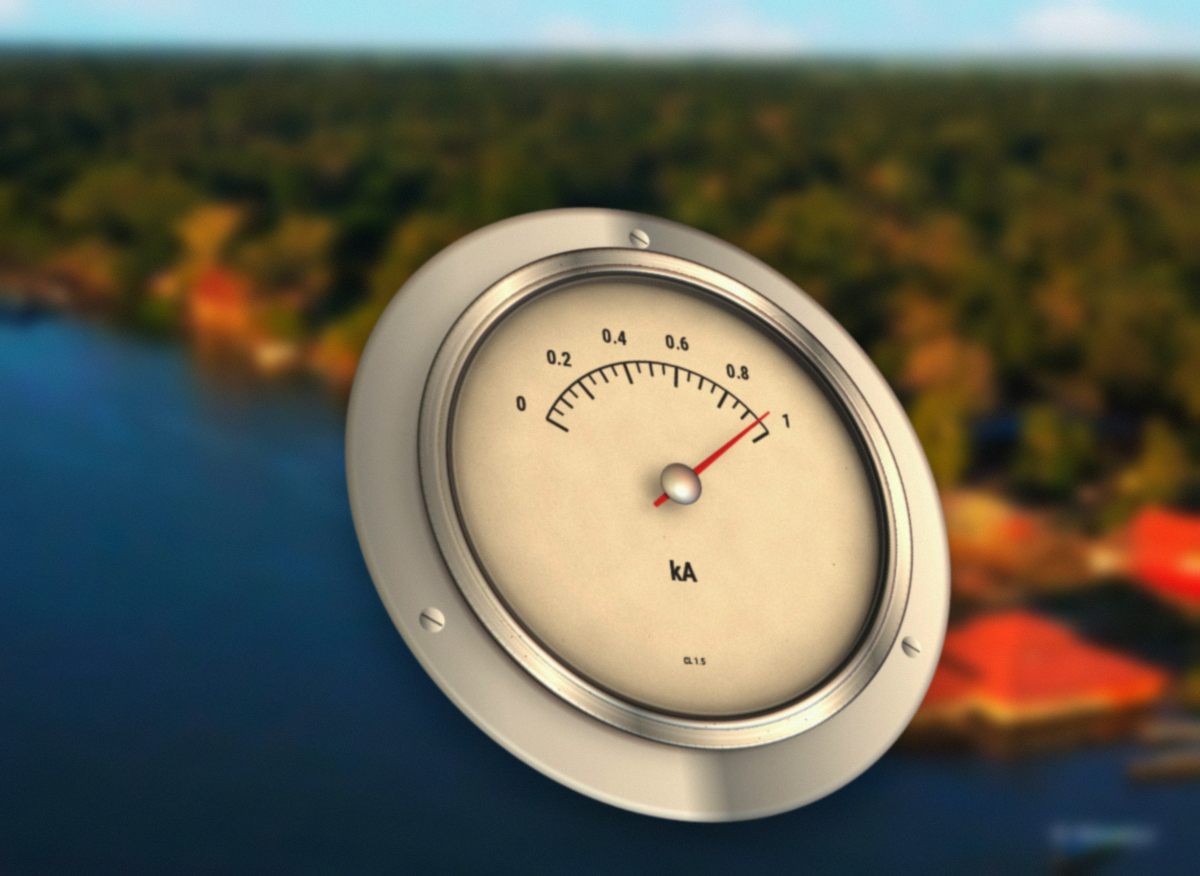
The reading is {"value": 0.95, "unit": "kA"}
